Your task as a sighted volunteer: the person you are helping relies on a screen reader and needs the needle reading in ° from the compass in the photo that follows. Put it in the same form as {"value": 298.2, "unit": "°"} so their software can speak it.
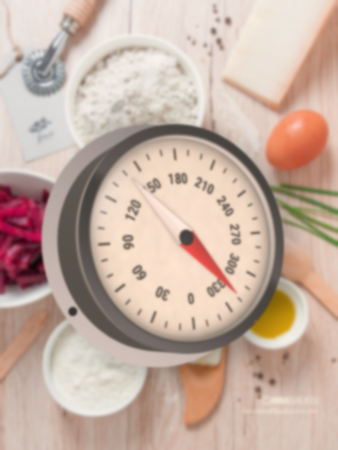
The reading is {"value": 320, "unit": "°"}
